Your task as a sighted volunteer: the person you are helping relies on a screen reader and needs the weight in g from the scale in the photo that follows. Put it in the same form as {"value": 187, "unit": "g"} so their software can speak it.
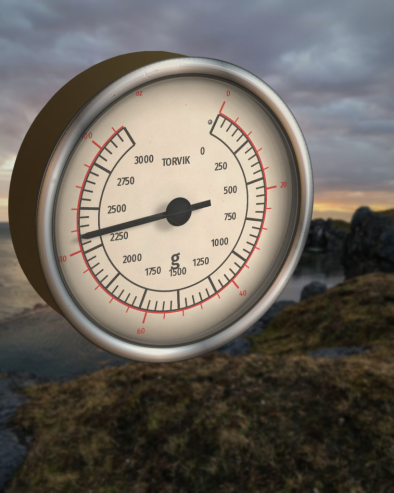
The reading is {"value": 2350, "unit": "g"}
